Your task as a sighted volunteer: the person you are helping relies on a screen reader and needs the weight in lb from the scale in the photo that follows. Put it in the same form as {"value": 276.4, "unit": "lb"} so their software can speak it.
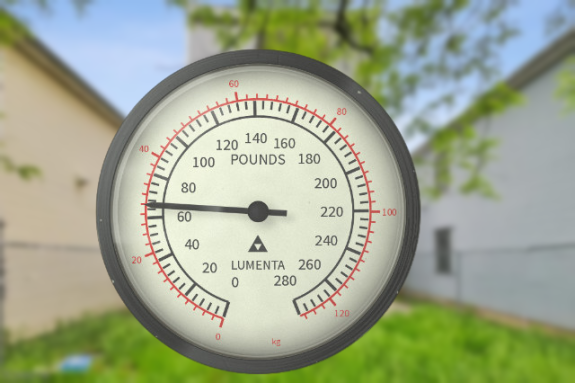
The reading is {"value": 66, "unit": "lb"}
